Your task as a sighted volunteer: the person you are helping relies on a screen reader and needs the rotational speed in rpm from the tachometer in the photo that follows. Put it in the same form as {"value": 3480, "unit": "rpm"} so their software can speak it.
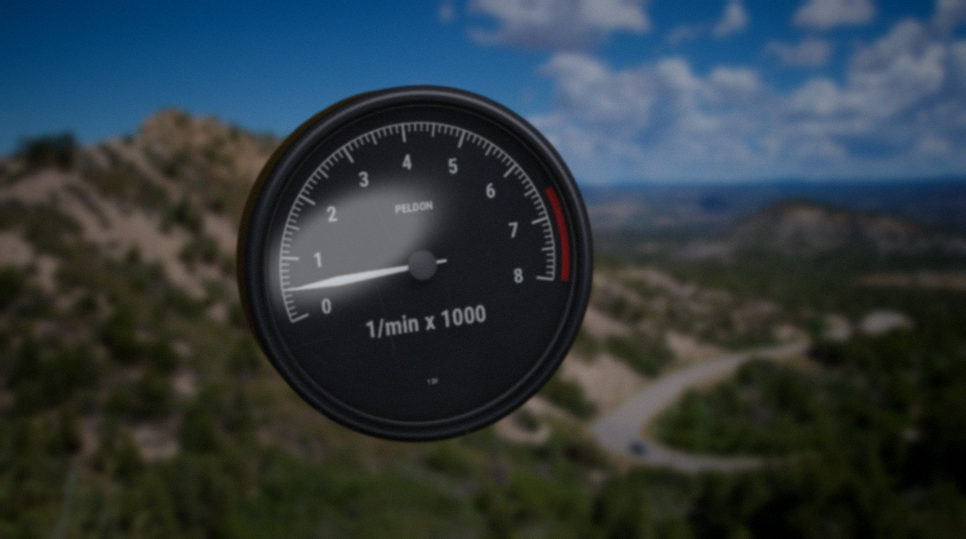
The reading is {"value": 500, "unit": "rpm"}
